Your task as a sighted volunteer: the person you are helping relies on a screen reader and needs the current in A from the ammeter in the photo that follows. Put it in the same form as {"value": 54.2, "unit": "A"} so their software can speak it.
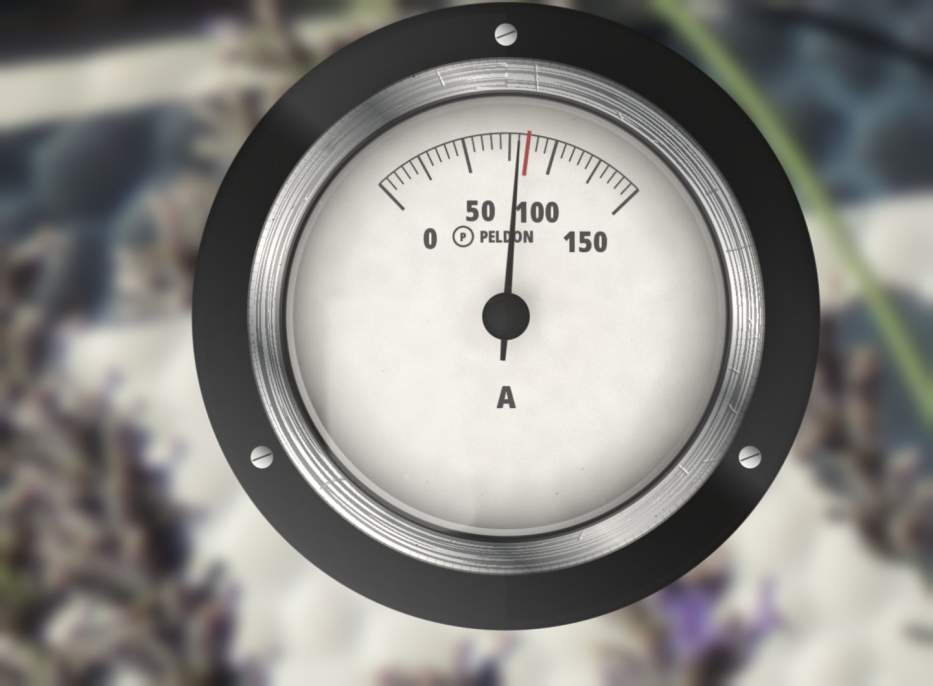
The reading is {"value": 80, "unit": "A"}
